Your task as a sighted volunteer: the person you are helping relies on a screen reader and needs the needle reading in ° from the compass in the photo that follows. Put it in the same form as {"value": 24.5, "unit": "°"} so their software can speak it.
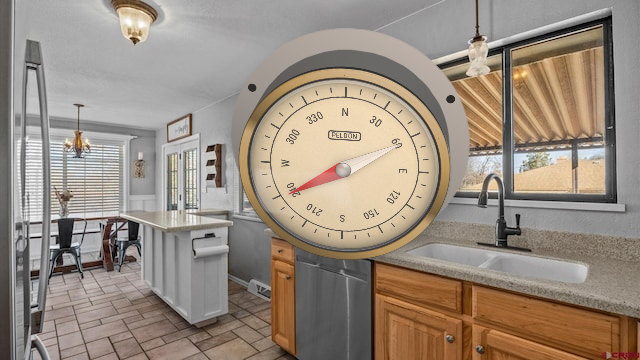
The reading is {"value": 240, "unit": "°"}
